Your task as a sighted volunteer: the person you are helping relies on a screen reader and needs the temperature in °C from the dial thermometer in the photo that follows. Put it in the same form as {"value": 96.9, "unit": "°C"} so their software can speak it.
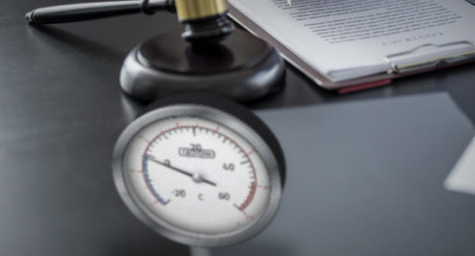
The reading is {"value": 0, "unit": "°C"}
